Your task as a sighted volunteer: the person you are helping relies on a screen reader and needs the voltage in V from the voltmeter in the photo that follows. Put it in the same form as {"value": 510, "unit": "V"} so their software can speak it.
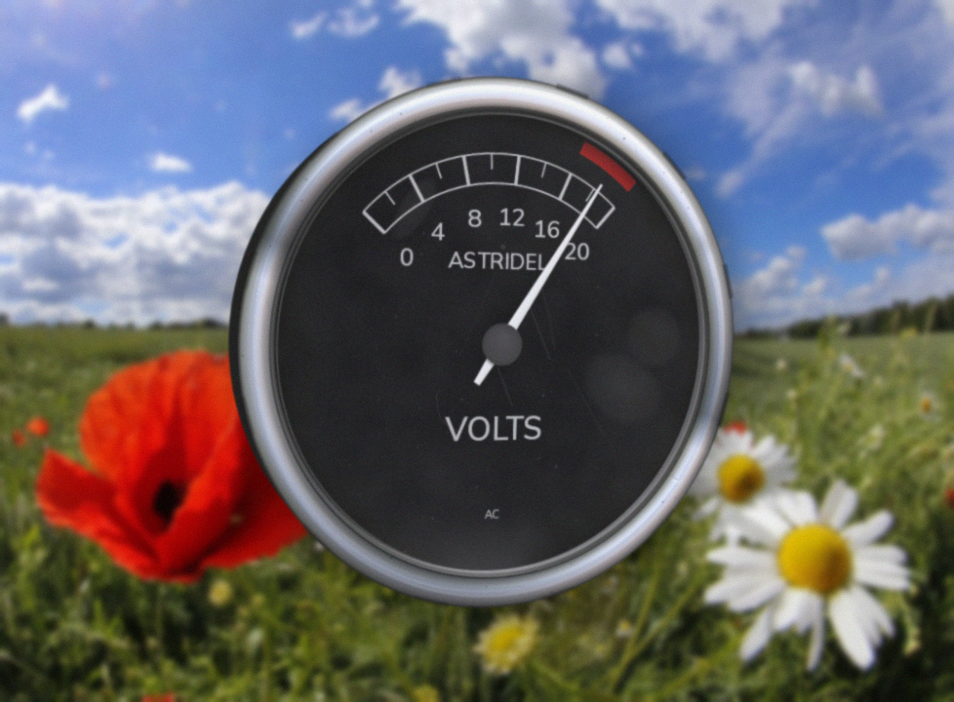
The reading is {"value": 18, "unit": "V"}
